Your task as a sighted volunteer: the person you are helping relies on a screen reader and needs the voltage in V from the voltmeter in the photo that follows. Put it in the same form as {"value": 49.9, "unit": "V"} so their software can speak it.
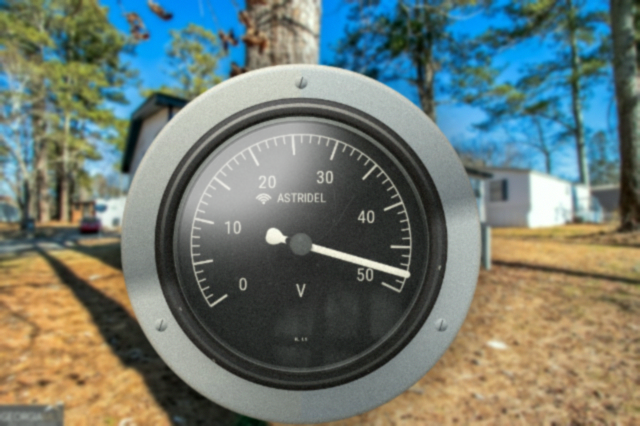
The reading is {"value": 48, "unit": "V"}
